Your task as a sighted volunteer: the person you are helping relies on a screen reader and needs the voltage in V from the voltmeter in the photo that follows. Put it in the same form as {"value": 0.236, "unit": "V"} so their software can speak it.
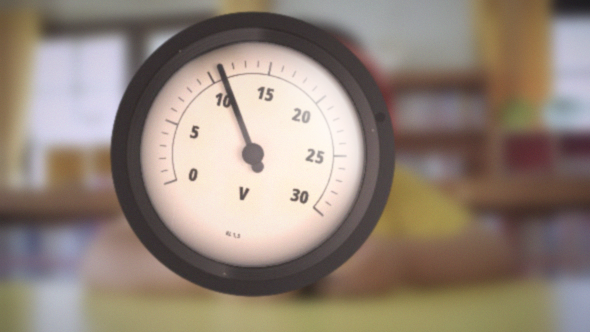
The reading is {"value": 11, "unit": "V"}
